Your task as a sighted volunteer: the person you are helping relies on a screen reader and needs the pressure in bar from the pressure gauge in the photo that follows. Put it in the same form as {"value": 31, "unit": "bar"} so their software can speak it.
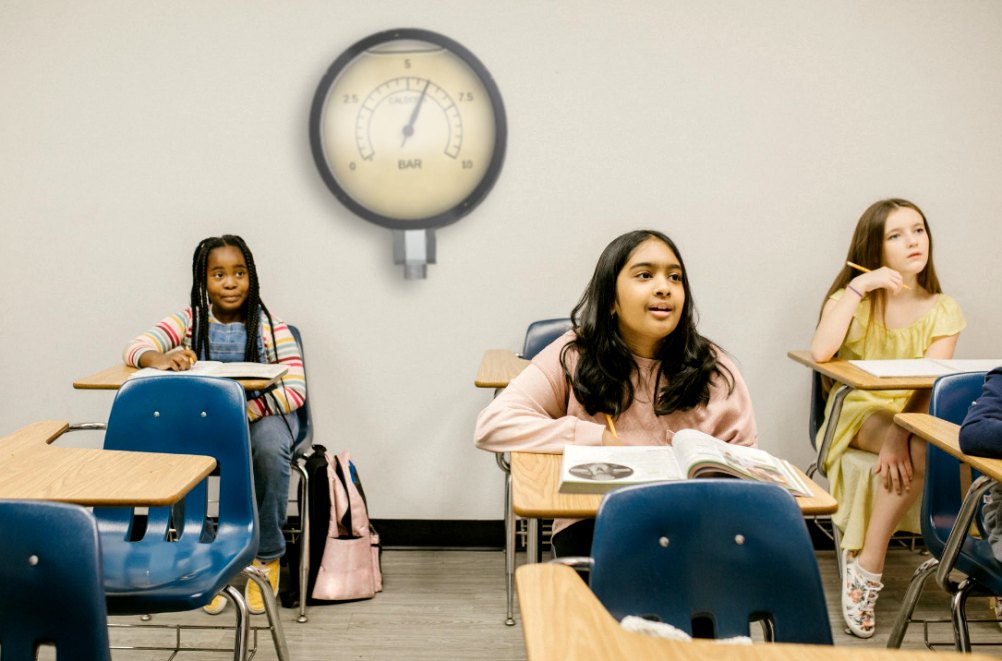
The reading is {"value": 6, "unit": "bar"}
